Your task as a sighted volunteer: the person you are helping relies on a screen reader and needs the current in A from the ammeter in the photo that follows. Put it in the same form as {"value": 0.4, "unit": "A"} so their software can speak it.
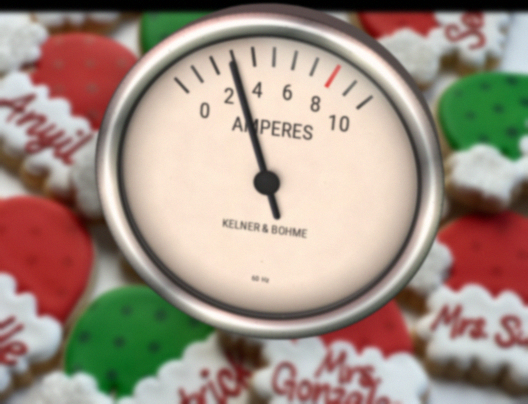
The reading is {"value": 3, "unit": "A"}
